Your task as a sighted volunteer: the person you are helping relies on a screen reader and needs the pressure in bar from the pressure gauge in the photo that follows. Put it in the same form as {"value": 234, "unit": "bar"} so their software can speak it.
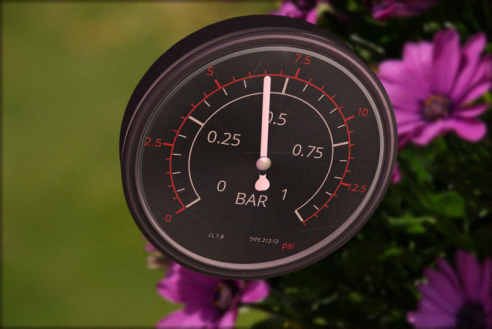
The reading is {"value": 0.45, "unit": "bar"}
